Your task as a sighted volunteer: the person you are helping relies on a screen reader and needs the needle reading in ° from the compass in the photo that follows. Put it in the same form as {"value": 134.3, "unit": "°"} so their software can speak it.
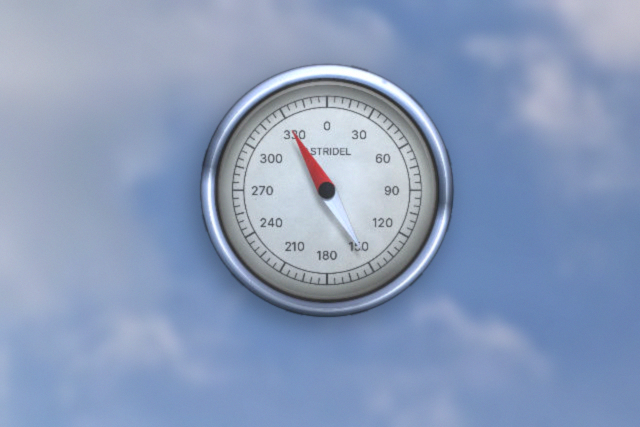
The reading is {"value": 330, "unit": "°"}
